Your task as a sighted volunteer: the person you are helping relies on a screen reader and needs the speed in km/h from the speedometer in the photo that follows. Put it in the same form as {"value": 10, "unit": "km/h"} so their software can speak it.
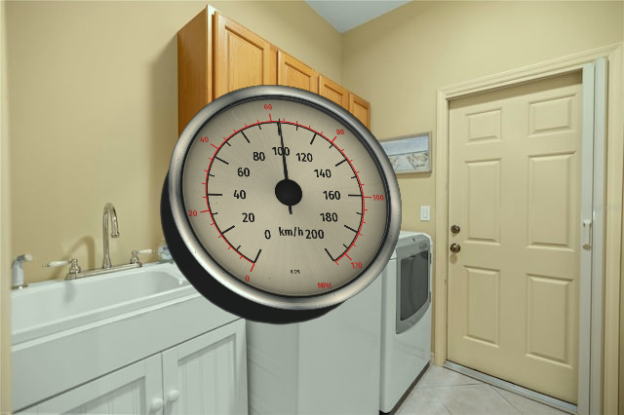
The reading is {"value": 100, "unit": "km/h"}
